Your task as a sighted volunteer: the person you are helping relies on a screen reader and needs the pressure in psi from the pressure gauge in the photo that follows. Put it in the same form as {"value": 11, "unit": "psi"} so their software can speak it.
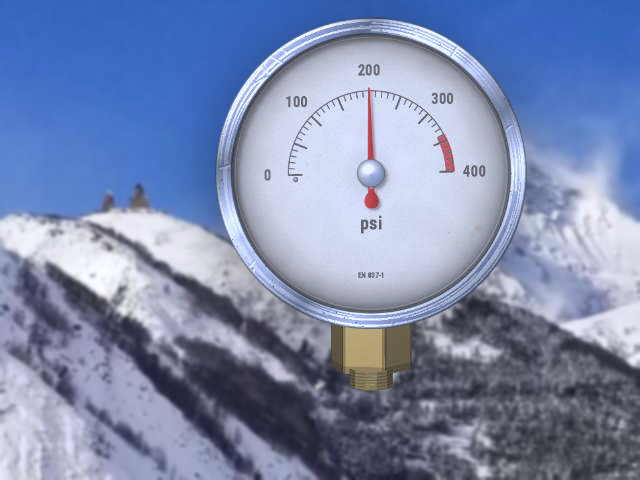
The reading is {"value": 200, "unit": "psi"}
